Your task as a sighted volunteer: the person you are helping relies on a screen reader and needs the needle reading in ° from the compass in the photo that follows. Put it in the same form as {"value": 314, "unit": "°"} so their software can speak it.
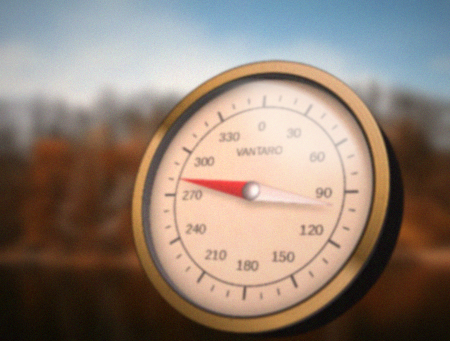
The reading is {"value": 280, "unit": "°"}
